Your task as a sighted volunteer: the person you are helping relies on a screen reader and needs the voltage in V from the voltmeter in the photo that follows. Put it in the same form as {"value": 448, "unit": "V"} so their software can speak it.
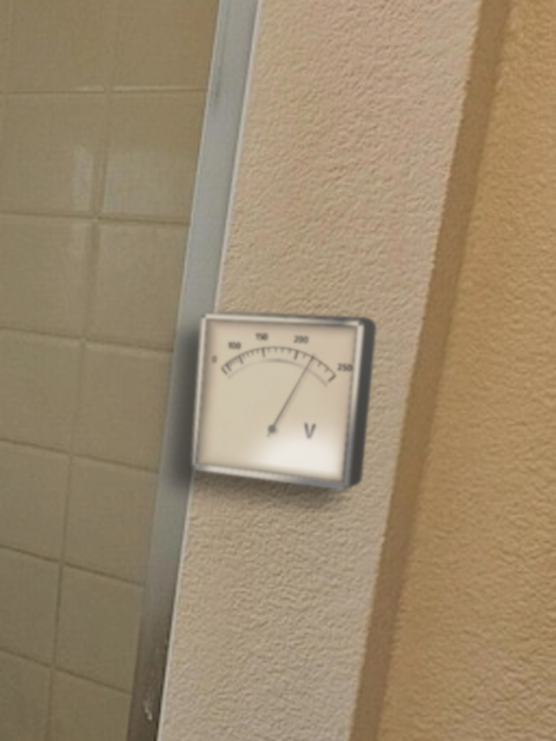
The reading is {"value": 220, "unit": "V"}
